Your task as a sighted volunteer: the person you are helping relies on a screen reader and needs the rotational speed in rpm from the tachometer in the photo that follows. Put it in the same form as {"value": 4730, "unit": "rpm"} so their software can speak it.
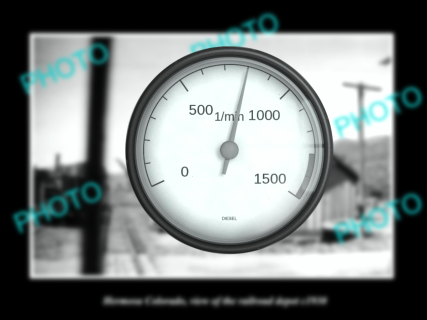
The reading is {"value": 800, "unit": "rpm"}
